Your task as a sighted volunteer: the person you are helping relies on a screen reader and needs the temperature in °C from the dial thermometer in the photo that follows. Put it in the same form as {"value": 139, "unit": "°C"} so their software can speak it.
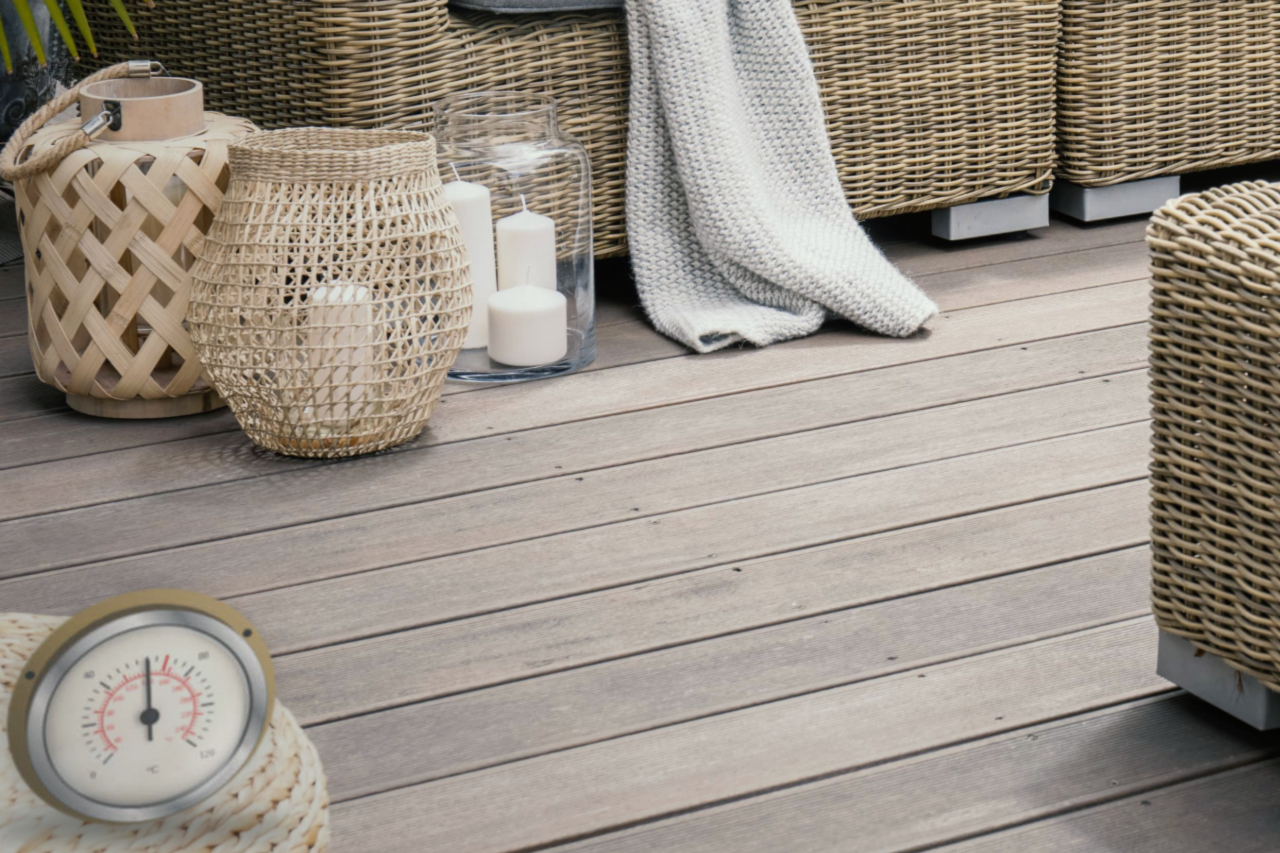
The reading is {"value": 60, "unit": "°C"}
